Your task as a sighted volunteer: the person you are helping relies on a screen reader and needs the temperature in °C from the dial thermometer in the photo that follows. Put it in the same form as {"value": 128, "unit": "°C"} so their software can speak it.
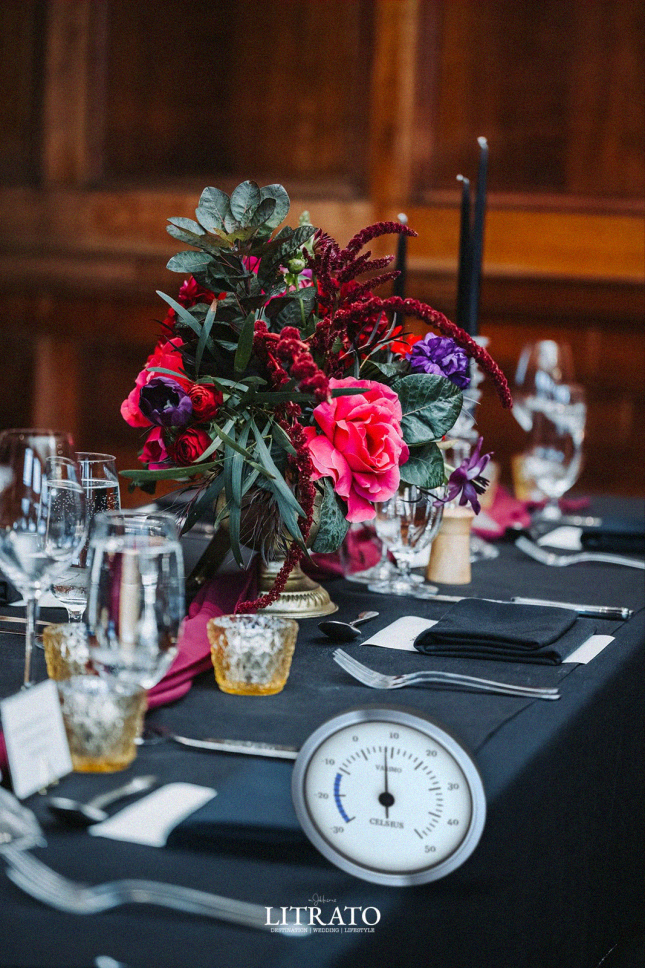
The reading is {"value": 8, "unit": "°C"}
